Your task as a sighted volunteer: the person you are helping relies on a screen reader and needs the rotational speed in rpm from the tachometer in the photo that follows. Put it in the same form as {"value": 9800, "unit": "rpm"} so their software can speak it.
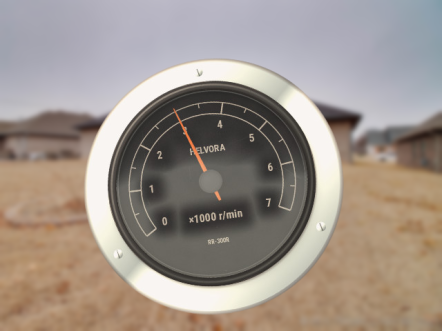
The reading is {"value": 3000, "unit": "rpm"}
